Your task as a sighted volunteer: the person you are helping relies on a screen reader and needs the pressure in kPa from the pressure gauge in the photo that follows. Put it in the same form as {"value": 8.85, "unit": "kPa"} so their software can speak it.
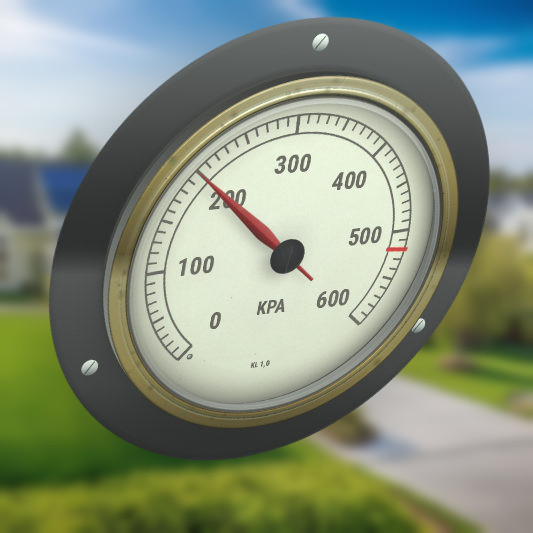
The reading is {"value": 200, "unit": "kPa"}
